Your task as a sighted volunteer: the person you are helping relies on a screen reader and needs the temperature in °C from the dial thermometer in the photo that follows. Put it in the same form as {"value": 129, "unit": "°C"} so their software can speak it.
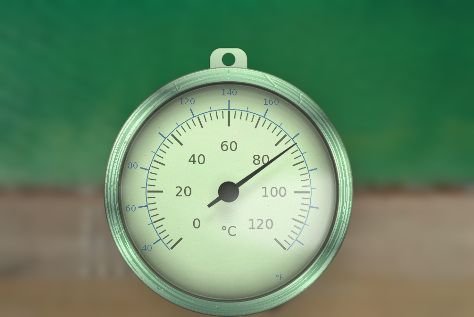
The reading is {"value": 84, "unit": "°C"}
